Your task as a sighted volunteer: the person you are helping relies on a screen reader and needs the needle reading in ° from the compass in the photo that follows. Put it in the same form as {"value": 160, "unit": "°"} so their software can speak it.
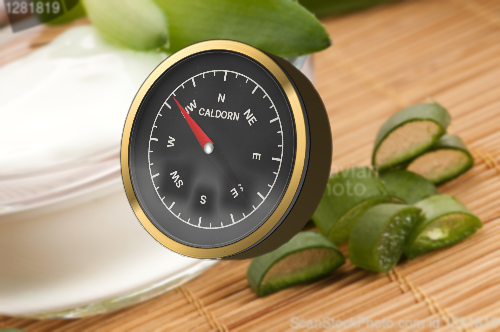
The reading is {"value": 310, "unit": "°"}
